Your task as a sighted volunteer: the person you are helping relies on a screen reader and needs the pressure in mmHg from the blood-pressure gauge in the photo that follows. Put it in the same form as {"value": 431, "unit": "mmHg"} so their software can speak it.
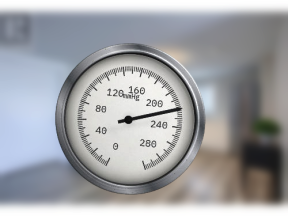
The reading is {"value": 220, "unit": "mmHg"}
